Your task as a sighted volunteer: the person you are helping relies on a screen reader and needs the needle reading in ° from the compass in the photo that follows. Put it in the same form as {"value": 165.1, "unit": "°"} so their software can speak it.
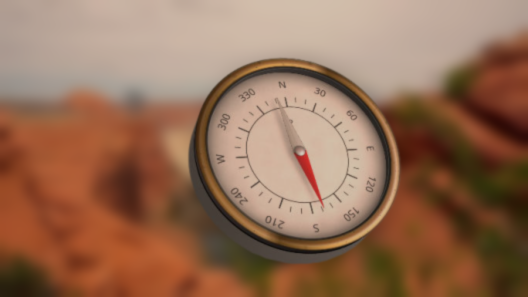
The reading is {"value": 170, "unit": "°"}
